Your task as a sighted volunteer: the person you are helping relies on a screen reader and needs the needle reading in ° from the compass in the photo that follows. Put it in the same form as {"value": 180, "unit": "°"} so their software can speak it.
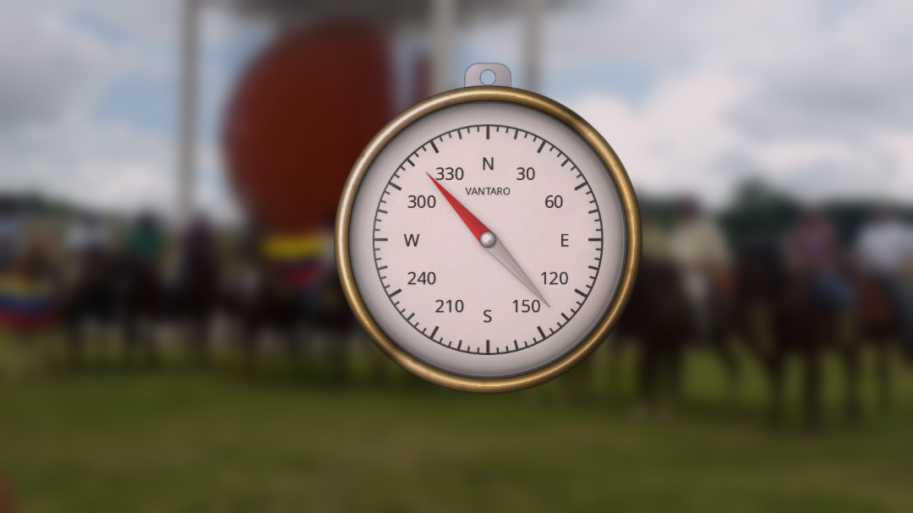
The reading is {"value": 317.5, "unit": "°"}
